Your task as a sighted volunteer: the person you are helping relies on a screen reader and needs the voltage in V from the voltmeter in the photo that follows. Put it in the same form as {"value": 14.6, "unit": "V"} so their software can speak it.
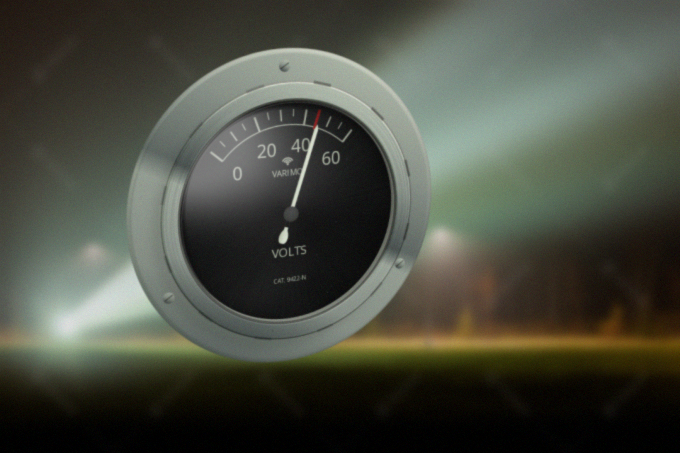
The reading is {"value": 45, "unit": "V"}
